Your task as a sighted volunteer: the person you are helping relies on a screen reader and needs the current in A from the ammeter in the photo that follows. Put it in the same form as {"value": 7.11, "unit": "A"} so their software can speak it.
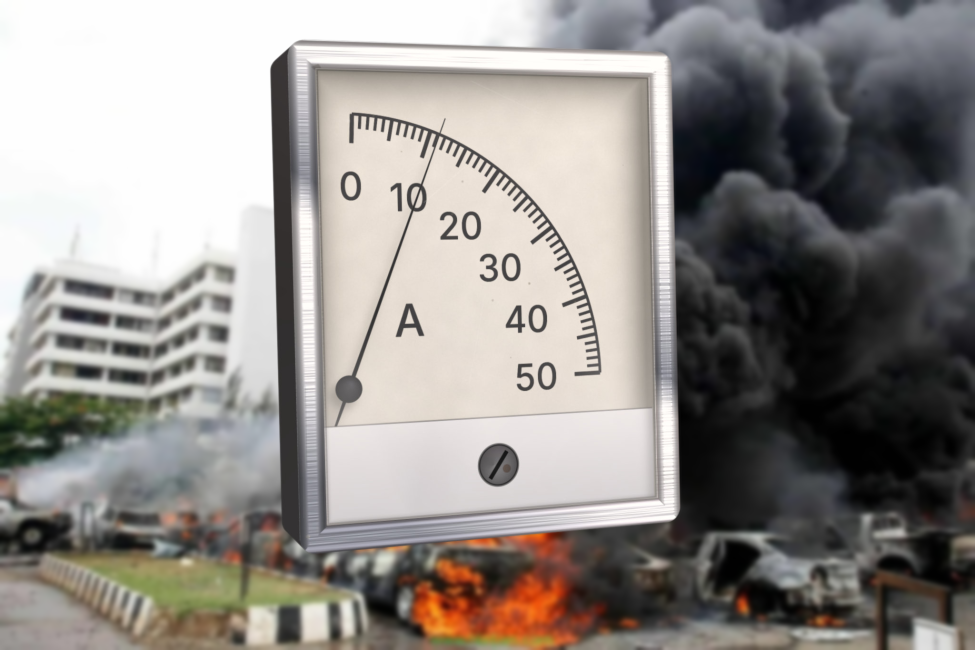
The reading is {"value": 11, "unit": "A"}
